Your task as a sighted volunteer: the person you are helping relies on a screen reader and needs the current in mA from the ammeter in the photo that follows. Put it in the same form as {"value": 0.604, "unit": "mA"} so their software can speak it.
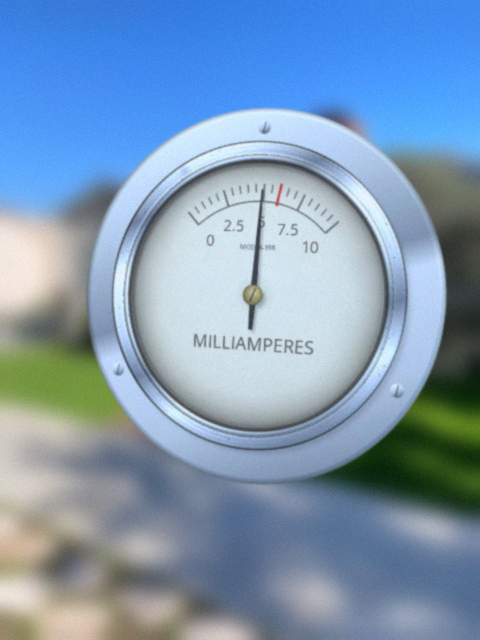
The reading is {"value": 5, "unit": "mA"}
